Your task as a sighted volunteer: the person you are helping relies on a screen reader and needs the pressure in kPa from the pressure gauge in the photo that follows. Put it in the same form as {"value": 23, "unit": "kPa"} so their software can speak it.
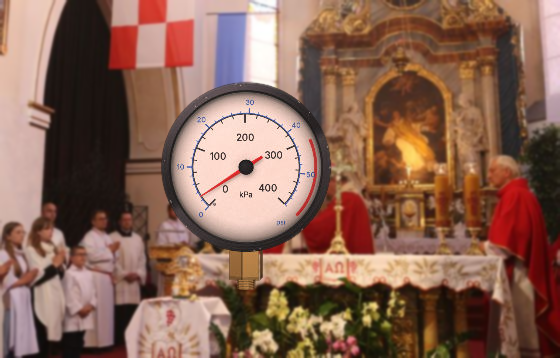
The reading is {"value": 20, "unit": "kPa"}
